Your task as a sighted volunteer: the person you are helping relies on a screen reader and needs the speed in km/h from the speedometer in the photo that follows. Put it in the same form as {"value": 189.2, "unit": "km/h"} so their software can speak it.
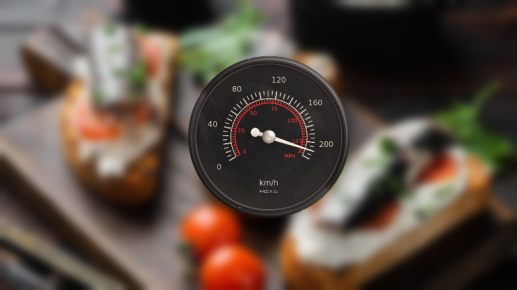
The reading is {"value": 210, "unit": "km/h"}
